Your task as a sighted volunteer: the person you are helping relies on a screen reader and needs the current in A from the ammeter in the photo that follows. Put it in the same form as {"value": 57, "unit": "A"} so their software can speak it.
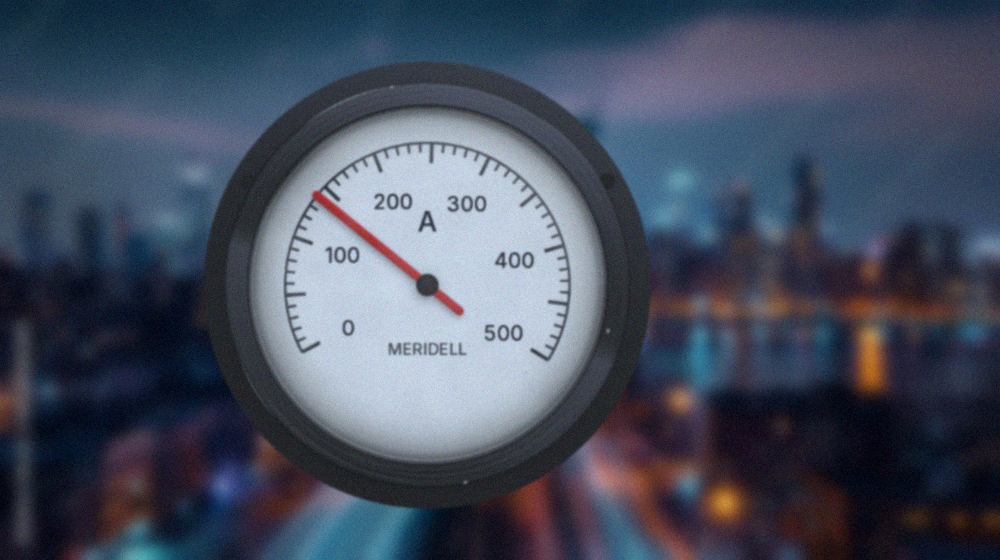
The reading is {"value": 140, "unit": "A"}
